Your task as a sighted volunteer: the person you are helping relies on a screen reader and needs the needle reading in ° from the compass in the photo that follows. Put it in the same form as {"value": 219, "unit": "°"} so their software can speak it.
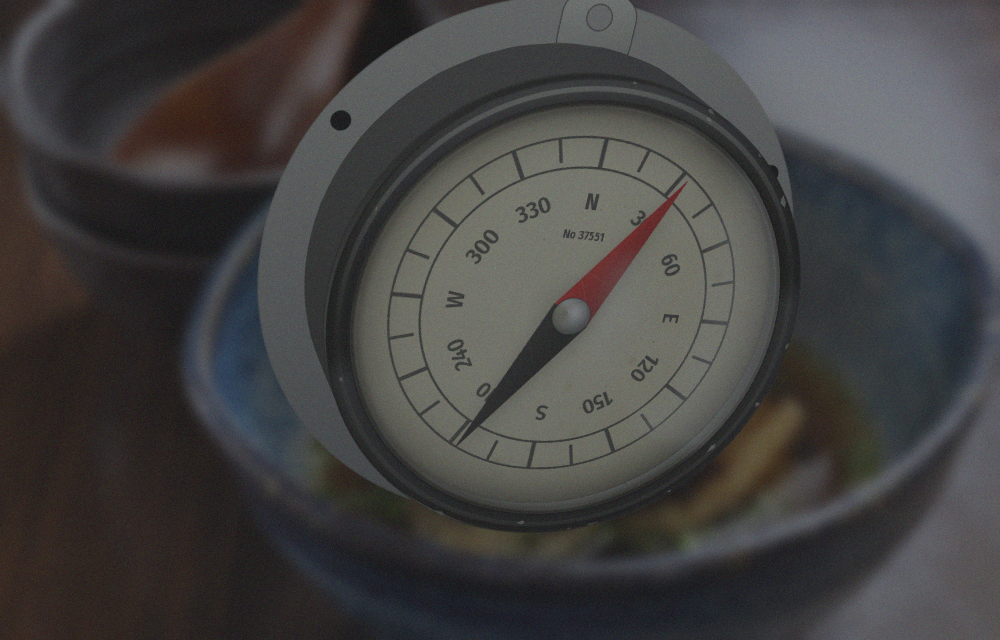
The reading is {"value": 30, "unit": "°"}
